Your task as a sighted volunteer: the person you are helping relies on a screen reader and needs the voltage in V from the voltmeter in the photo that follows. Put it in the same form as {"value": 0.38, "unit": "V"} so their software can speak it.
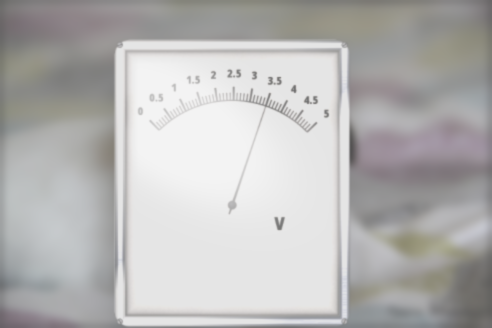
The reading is {"value": 3.5, "unit": "V"}
